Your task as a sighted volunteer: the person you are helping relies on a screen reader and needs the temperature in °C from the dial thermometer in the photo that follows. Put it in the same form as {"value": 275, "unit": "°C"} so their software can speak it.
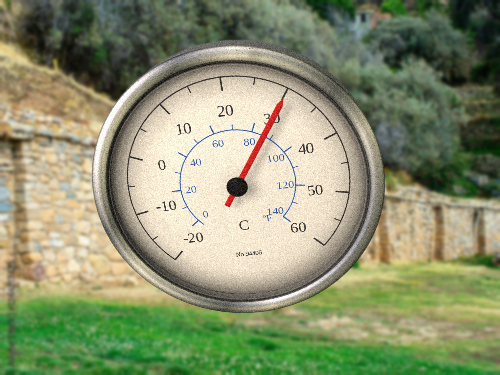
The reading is {"value": 30, "unit": "°C"}
